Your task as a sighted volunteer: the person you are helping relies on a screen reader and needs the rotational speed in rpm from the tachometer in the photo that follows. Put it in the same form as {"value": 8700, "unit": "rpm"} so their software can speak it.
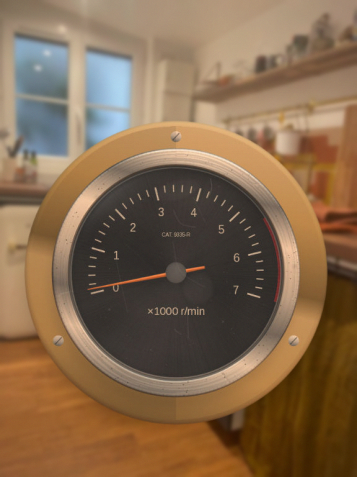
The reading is {"value": 100, "unit": "rpm"}
